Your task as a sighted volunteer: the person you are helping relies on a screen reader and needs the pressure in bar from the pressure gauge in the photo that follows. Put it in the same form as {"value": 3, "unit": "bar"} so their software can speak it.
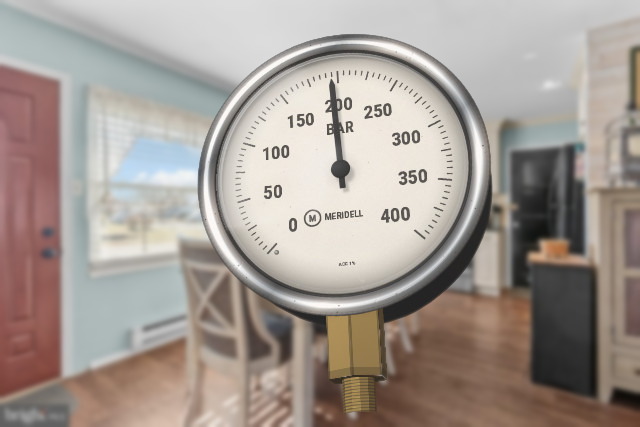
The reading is {"value": 195, "unit": "bar"}
